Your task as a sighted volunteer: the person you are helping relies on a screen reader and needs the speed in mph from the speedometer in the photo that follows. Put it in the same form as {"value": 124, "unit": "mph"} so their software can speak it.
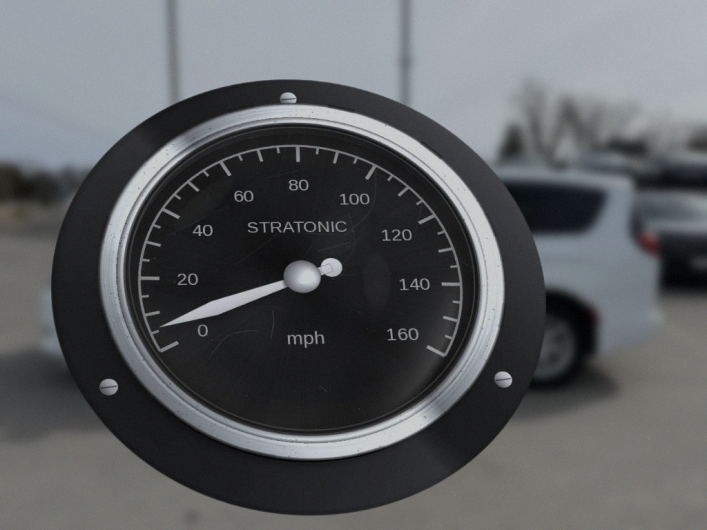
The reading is {"value": 5, "unit": "mph"}
